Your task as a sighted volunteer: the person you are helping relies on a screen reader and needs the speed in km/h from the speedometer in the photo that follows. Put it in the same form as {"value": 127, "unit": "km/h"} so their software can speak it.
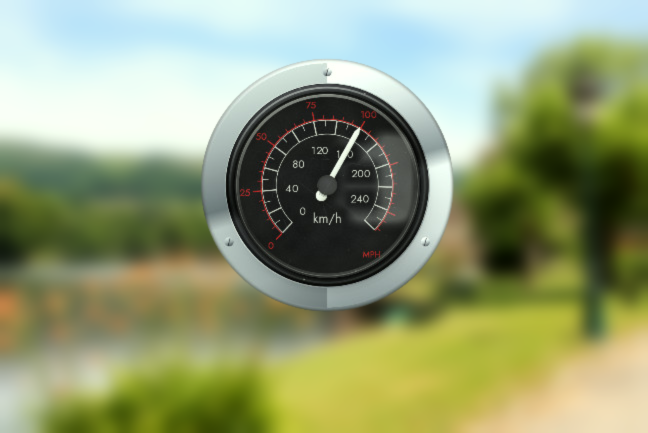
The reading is {"value": 160, "unit": "km/h"}
